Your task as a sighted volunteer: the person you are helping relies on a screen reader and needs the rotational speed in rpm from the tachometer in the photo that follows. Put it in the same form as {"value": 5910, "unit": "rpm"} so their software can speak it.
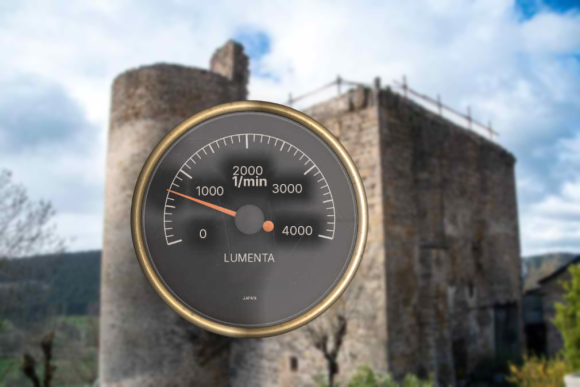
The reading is {"value": 700, "unit": "rpm"}
